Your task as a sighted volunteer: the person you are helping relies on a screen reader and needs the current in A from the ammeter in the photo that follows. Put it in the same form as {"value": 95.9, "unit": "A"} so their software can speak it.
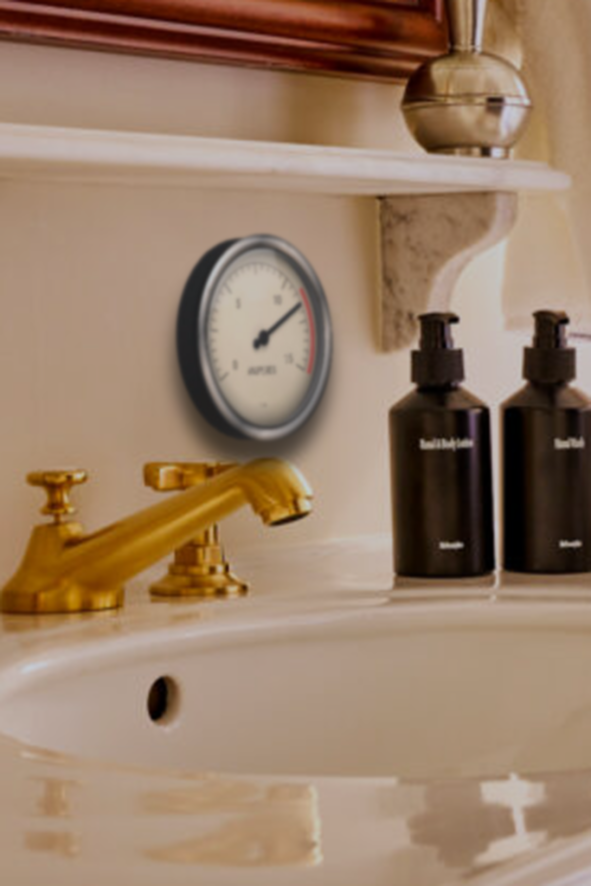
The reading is {"value": 11.5, "unit": "A"}
